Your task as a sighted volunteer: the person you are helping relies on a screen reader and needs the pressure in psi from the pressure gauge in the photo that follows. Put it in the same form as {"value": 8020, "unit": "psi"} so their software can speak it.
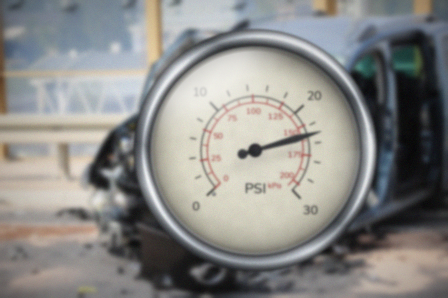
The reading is {"value": 23, "unit": "psi"}
